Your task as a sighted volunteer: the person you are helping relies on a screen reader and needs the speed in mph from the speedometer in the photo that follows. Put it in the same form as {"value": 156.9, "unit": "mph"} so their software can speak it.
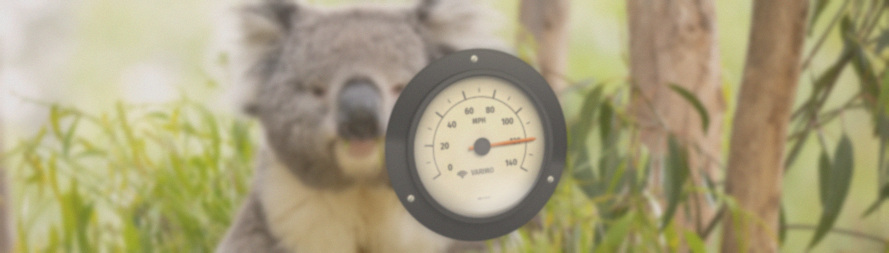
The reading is {"value": 120, "unit": "mph"}
